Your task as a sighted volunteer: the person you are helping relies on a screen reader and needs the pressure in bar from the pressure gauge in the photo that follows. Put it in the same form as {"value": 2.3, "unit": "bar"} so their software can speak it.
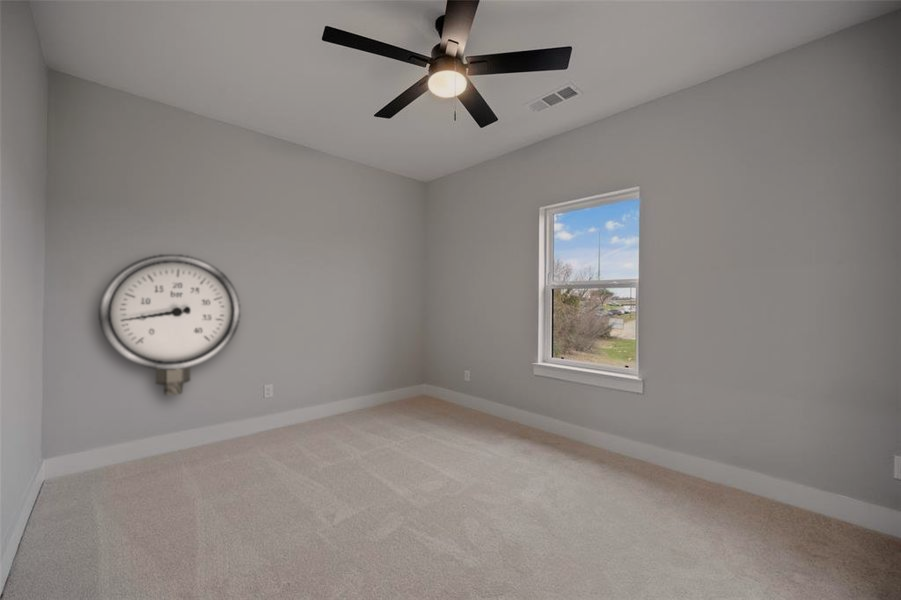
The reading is {"value": 5, "unit": "bar"}
